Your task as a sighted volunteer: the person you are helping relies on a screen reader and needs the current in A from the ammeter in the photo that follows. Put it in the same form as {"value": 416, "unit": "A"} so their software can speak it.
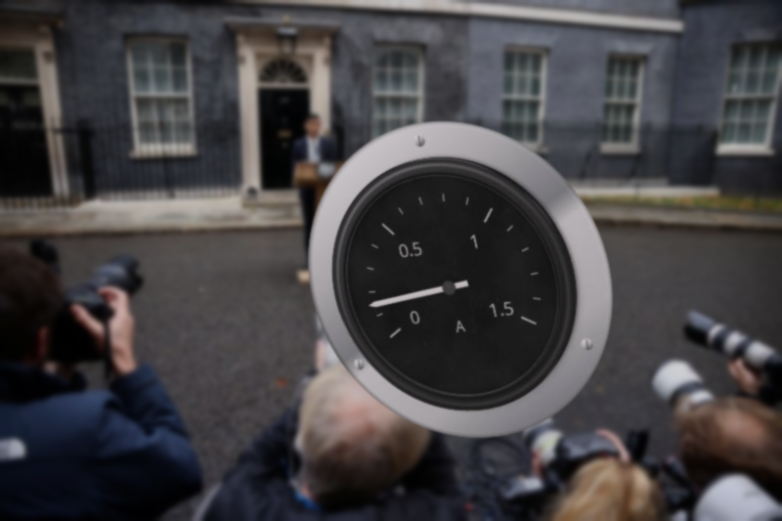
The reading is {"value": 0.15, "unit": "A"}
